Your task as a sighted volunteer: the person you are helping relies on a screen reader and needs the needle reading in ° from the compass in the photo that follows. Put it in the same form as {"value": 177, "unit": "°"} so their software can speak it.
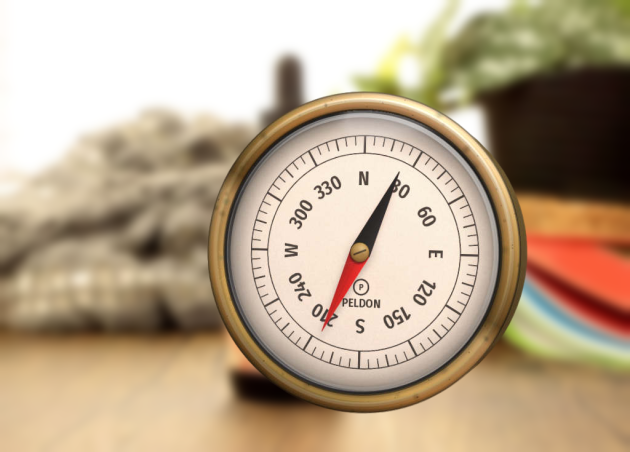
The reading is {"value": 205, "unit": "°"}
